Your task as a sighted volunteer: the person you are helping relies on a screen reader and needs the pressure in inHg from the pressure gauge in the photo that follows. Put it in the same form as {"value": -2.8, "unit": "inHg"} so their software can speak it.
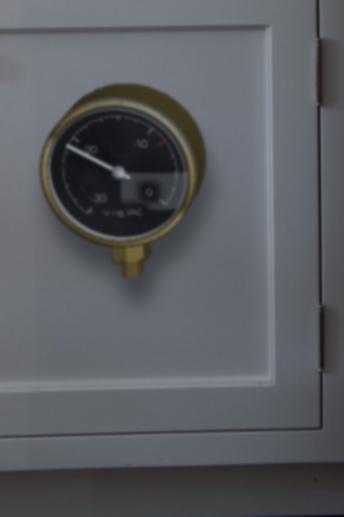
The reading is {"value": -21, "unit": "inHg"}
